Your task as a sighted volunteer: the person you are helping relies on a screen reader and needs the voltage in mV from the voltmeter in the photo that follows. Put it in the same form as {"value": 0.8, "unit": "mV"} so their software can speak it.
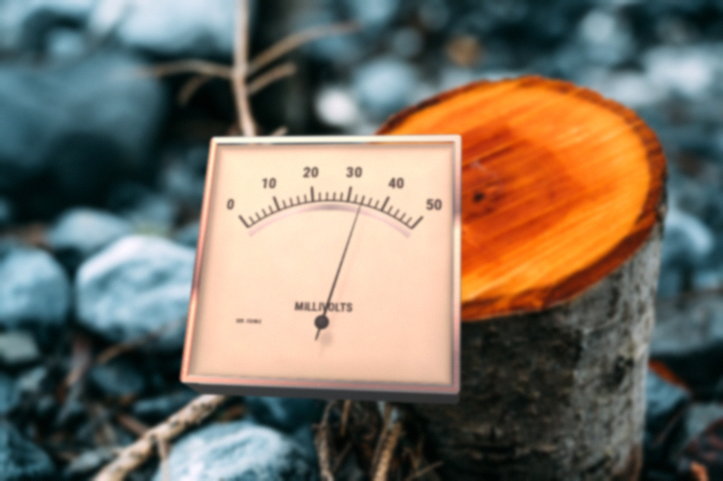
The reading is {"value": 34, "unit": "mV"}
